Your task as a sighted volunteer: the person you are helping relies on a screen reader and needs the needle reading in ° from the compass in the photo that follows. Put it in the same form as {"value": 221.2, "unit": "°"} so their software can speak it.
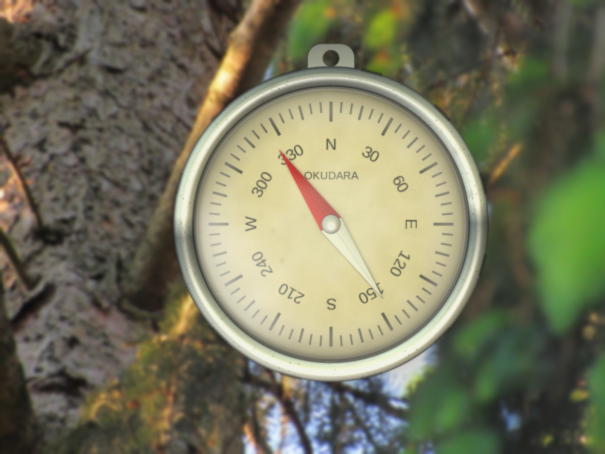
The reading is {"value": 325, "unit": "°"}
